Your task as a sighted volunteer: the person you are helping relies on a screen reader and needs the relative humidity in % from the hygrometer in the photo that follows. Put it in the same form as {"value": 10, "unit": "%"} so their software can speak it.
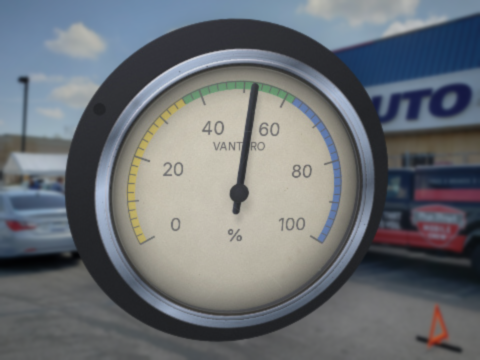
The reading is {"value": 52, "unit": "%"}
